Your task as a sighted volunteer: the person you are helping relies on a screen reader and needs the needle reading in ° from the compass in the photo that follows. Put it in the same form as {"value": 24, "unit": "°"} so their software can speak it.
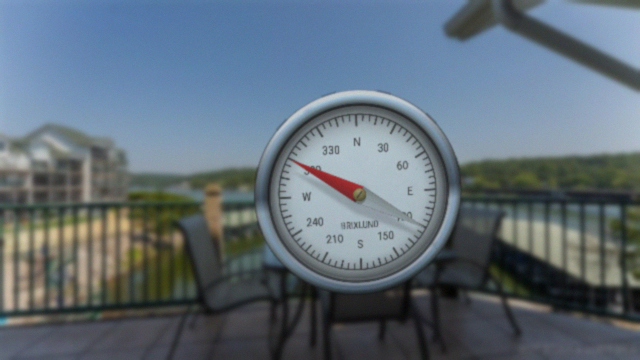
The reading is {"value": 300, "unit": "°"}
